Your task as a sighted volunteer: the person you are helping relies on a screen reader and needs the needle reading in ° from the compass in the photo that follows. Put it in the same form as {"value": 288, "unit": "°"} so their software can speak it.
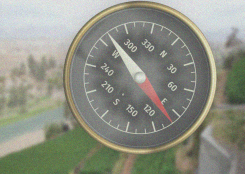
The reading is {"value": 100, "unit": "°"}
